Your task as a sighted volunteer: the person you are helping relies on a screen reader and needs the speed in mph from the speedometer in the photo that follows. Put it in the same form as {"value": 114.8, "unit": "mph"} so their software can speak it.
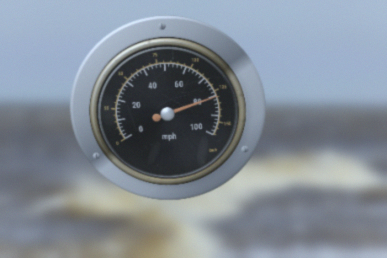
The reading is {"value": 80, "unit": "mph"}
